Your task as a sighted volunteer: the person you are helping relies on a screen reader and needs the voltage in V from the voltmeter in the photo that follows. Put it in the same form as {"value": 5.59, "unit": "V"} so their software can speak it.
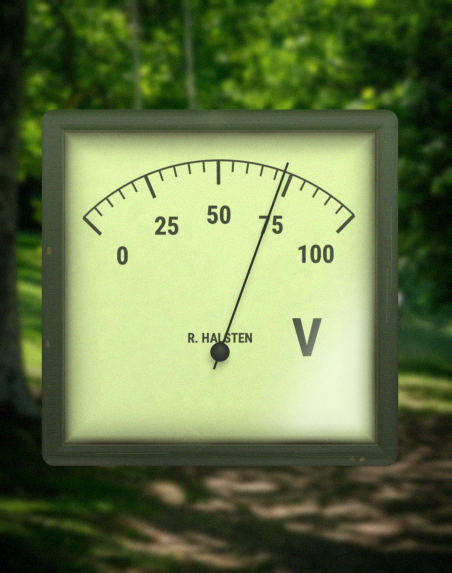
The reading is {"value": 72.5, "unit": "V"}
